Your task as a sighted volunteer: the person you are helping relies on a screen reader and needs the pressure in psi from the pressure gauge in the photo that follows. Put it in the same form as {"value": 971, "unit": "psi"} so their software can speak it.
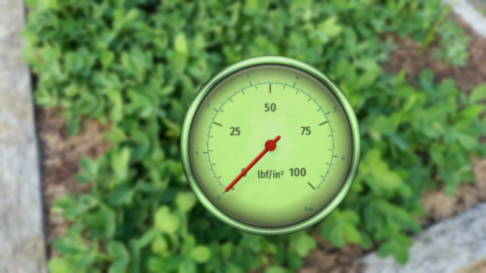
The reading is {"value": 0, "unit": "psi"}
